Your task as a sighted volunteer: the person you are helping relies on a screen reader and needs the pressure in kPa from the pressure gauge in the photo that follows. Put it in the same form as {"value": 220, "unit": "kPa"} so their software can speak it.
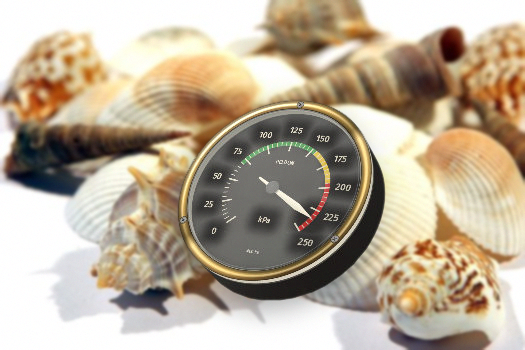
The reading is {"value": 235, "unit": "kPa"}
